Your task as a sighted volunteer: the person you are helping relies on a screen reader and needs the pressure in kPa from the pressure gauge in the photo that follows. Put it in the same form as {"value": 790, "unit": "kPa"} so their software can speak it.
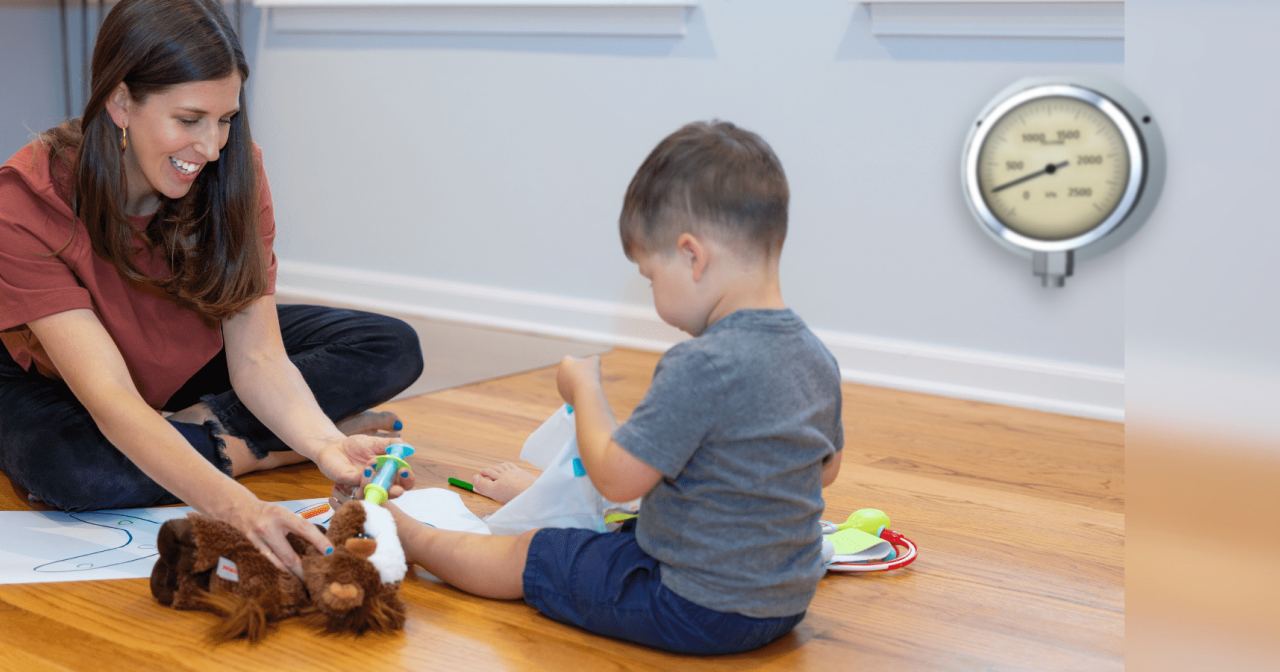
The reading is {"value": 250, "unit": "kPa"}
